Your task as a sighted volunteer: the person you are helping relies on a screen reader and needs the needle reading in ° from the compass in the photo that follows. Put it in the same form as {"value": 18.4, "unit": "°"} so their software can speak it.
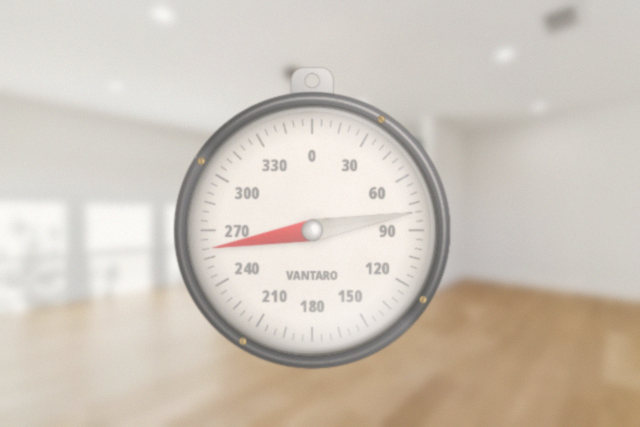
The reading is {"value": 260, "unit": "°"}
